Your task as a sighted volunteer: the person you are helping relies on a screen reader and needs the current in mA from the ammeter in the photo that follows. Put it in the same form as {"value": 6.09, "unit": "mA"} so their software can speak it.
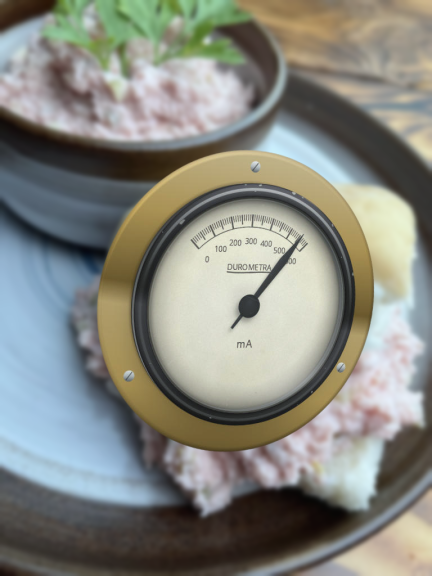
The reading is {"value": 550, "unit": "mA"}
